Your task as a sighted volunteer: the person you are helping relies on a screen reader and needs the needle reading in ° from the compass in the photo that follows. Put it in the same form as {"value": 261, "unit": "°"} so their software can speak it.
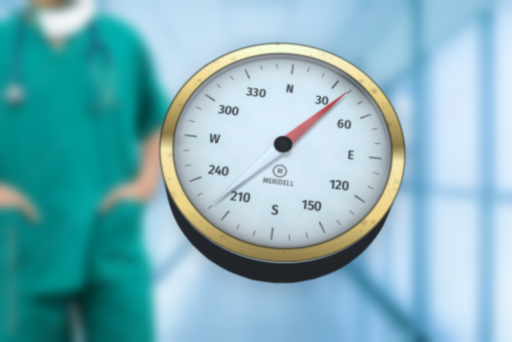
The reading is {"value": 40, "unit": "°"}
